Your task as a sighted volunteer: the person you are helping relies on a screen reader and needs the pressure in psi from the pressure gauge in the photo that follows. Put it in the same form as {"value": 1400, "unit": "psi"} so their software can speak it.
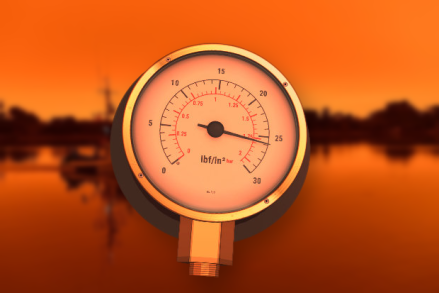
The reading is {"value": 26, "unit": "psi"}
